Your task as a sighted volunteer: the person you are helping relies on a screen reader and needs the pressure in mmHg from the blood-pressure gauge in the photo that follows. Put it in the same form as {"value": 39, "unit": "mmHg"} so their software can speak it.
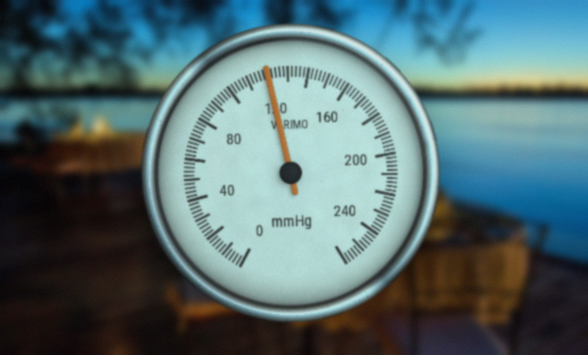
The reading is {"value": 120, "unit": "mmHg"}
